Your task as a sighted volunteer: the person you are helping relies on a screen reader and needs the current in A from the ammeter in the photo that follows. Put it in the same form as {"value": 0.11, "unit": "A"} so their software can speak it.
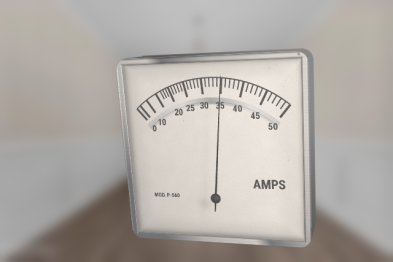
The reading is {"value": 35, "unit": "A"}
